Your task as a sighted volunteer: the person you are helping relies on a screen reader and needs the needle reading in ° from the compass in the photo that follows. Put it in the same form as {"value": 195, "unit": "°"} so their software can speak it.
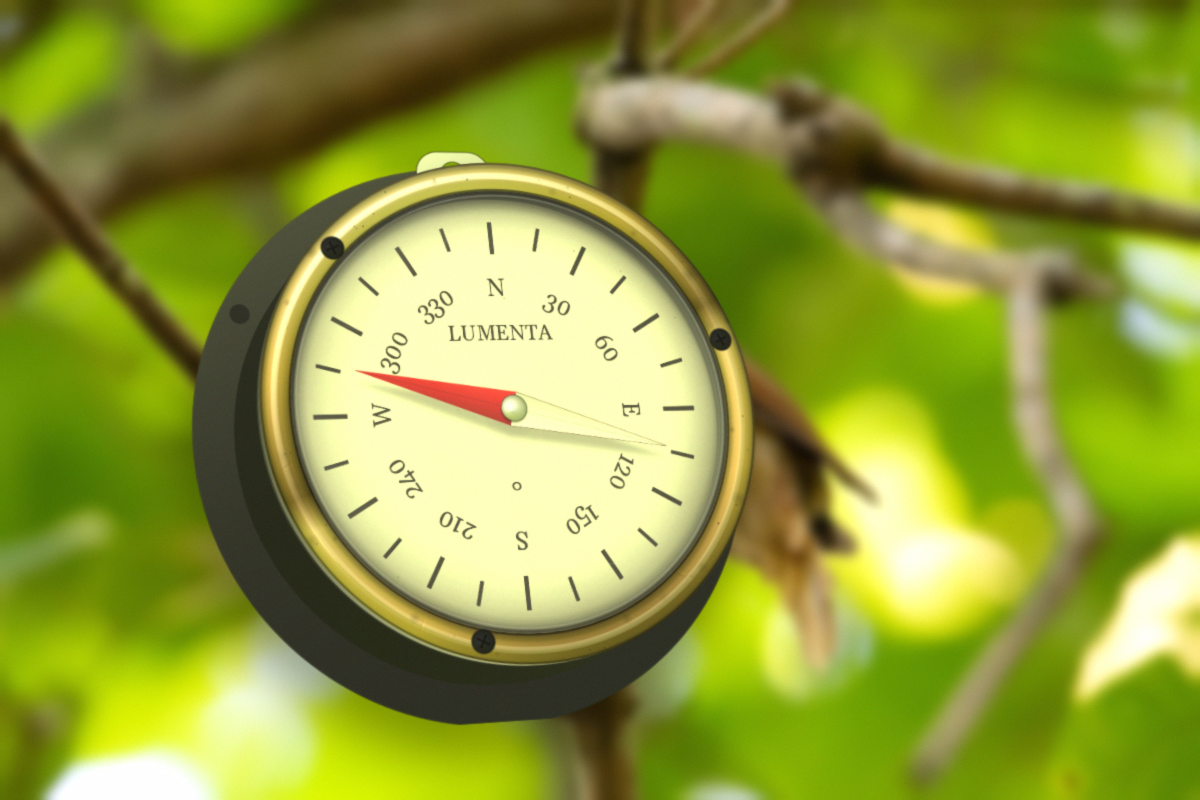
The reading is {"value": 285, "unit": "°"}
